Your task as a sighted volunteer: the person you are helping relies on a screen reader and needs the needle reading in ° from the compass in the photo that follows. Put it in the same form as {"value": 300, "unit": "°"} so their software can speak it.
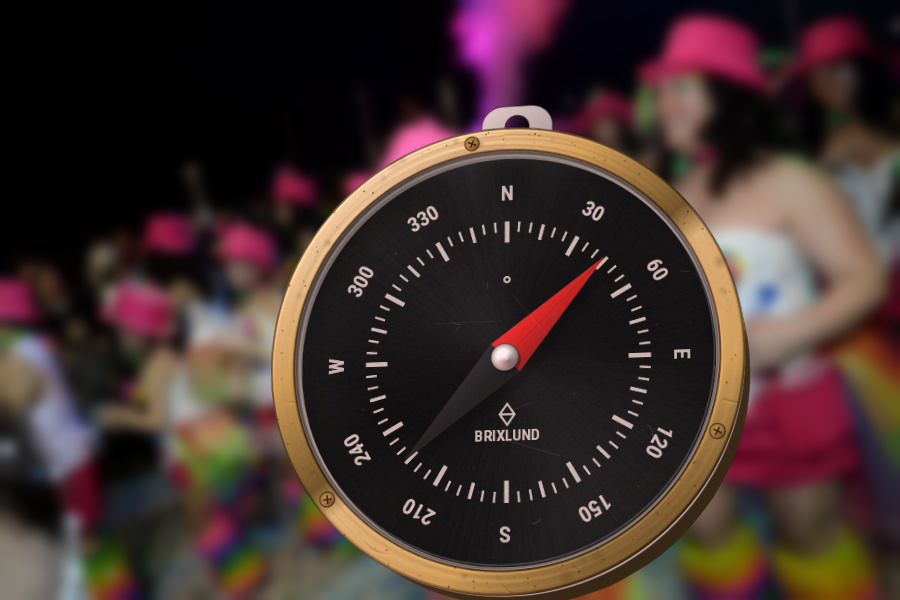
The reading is {"value": 45, "unit": "°"}
